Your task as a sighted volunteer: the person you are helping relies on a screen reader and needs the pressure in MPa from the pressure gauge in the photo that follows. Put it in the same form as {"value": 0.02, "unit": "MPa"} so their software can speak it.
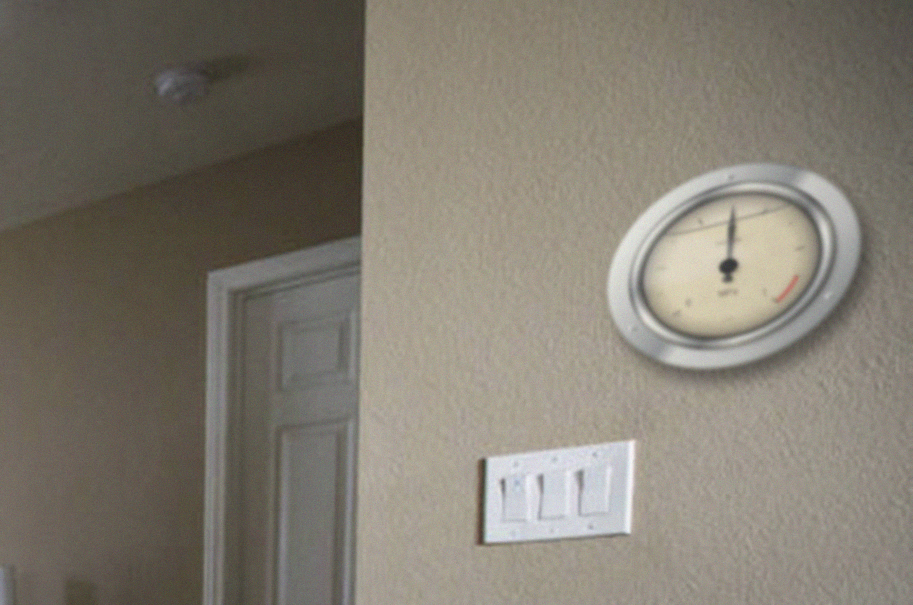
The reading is {"value": 0.5, "unit": "MPa"}
